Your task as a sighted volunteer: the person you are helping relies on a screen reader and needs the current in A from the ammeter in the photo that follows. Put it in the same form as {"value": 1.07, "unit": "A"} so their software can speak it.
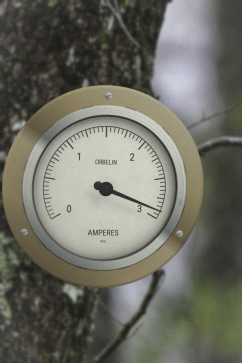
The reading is {"value": 2.9, "unit": "A"}
